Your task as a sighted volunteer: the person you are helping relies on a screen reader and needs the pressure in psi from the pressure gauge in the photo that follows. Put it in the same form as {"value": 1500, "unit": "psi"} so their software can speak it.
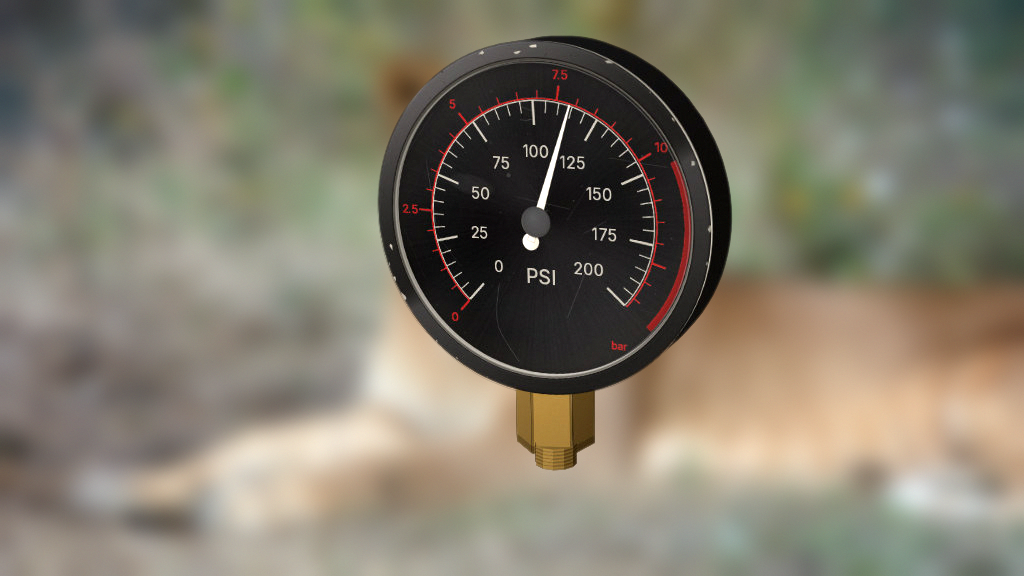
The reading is {"value": 115, "unit": "psi"}
